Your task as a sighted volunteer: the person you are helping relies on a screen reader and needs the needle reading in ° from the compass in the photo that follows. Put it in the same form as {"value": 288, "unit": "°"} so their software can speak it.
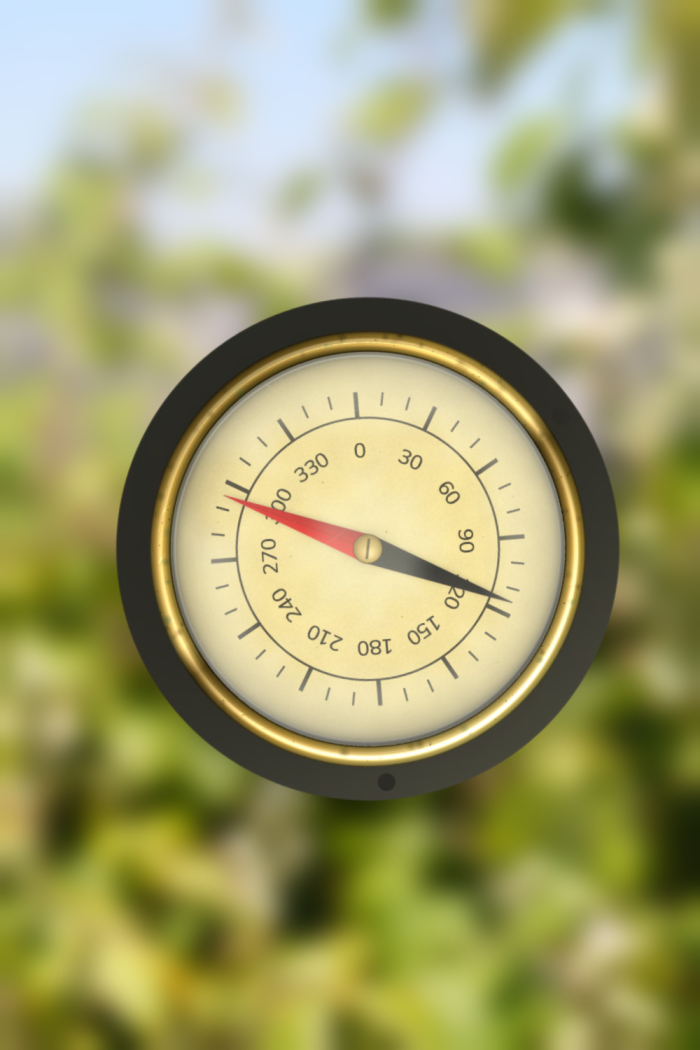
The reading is {"value": 295, "unit": "°"}
